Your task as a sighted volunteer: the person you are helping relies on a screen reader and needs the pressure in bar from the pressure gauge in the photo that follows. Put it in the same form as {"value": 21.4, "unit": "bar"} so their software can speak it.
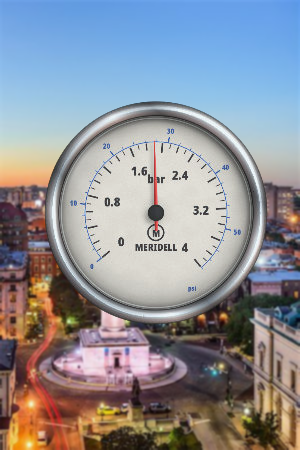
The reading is {"value": 1.9, "unit": "bar"}
